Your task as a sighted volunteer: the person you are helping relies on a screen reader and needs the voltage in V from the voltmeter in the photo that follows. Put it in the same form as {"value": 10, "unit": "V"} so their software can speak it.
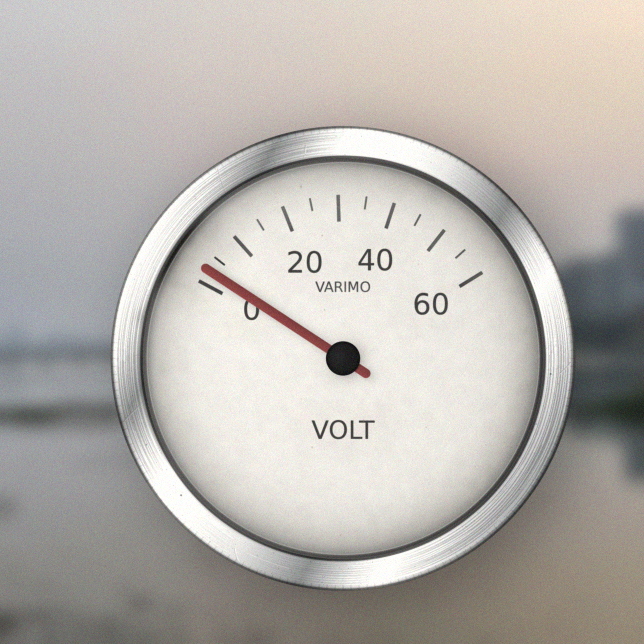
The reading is {"value": 2.5, "unit": "V"}
